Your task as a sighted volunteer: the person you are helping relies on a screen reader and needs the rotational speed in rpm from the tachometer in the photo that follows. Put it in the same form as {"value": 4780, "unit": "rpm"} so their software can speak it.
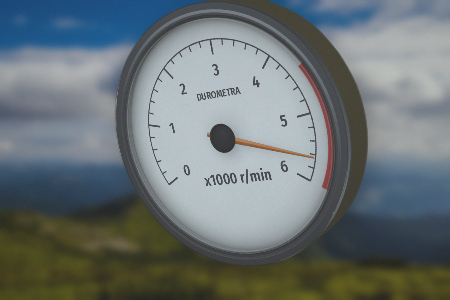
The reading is {"value": 5600, "unit": "rpm"}
